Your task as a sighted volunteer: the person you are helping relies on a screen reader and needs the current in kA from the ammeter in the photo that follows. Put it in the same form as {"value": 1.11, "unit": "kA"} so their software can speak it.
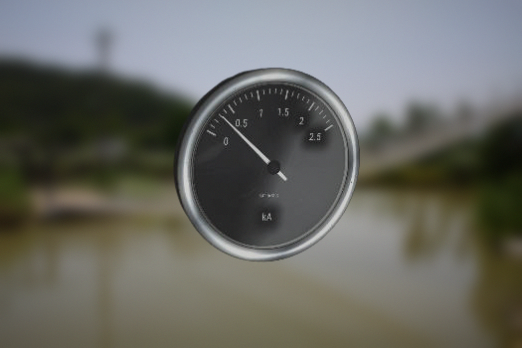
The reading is {"value": 0.3, "unit": "kA"}
